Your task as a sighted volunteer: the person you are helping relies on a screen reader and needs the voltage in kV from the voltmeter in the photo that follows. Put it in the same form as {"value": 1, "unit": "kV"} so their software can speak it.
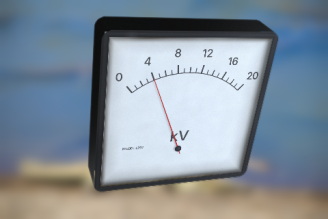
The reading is {"value": 4, "unit": "kV"}
